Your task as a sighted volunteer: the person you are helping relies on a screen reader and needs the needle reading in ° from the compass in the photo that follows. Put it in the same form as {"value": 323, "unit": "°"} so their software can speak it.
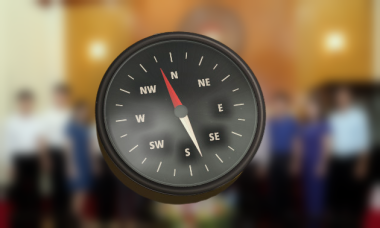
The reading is {"value": 345, "unit": "°"}
